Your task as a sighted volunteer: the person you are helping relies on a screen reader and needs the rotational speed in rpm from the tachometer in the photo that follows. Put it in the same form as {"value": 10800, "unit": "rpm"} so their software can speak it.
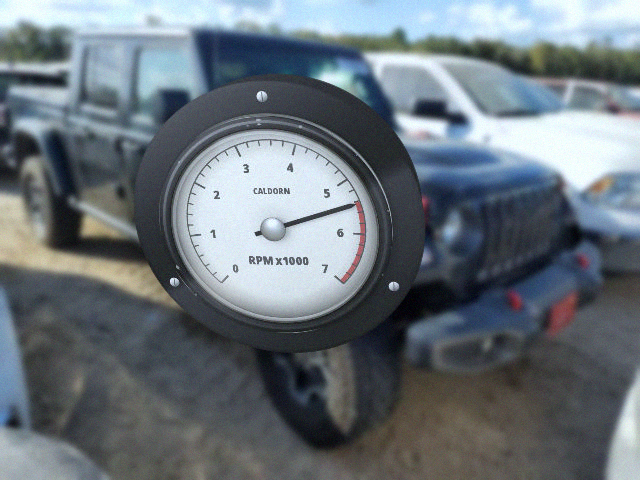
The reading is {"value": 5400, "unit": "rpm"}
